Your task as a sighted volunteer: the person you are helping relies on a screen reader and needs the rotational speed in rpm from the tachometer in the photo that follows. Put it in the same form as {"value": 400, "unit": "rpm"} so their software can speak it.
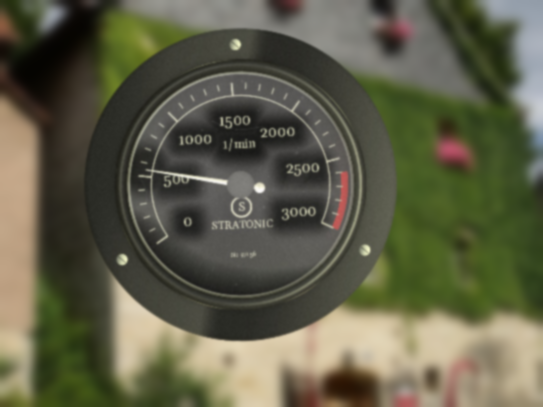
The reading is {"value": 550, "unit": "rpm"}
